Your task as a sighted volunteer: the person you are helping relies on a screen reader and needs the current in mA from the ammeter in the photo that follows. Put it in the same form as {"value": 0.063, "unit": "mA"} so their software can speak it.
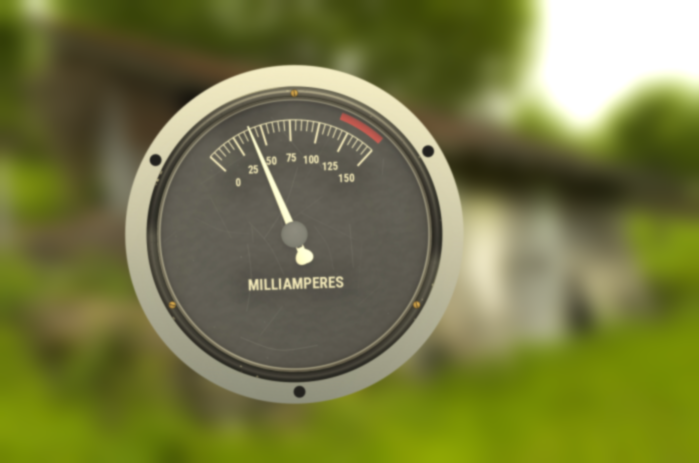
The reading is {"value": 40, "unit": "mA"}
